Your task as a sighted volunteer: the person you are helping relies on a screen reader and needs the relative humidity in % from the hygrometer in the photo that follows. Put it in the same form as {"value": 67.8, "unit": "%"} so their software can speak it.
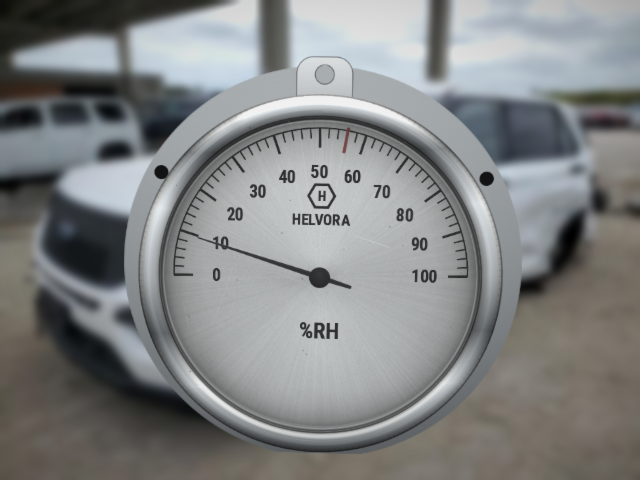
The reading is {"value": 10, "unit": "%"}
